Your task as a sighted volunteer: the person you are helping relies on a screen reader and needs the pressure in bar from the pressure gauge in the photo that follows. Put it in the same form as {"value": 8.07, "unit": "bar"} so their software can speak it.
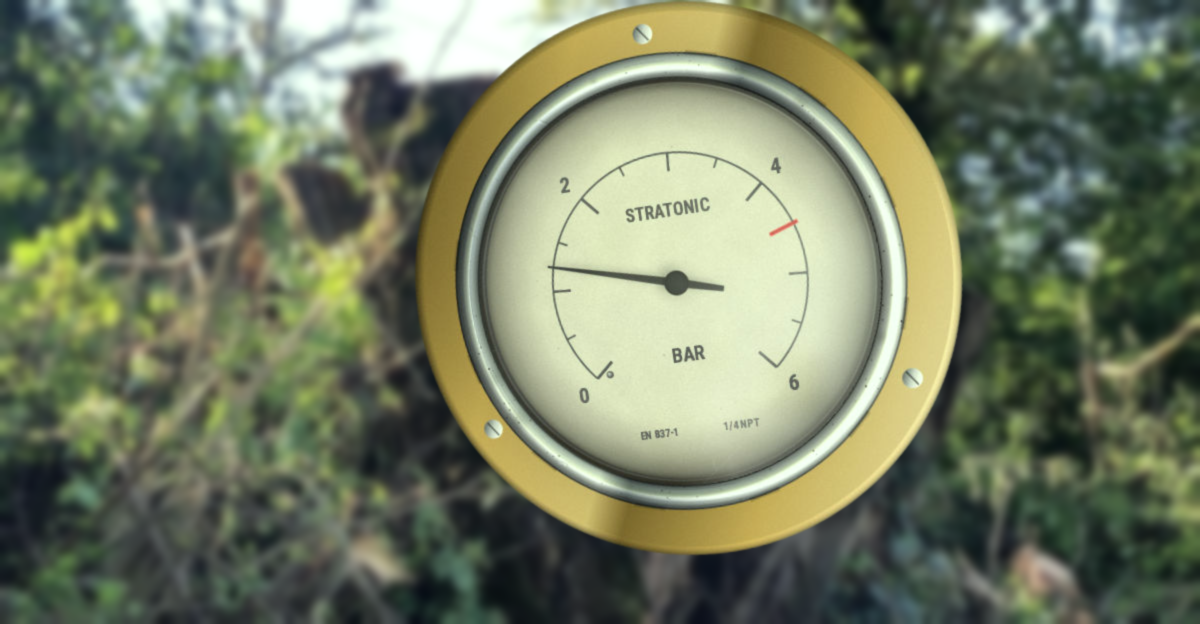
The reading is {"value": 1.25, "unit": "bar"}
